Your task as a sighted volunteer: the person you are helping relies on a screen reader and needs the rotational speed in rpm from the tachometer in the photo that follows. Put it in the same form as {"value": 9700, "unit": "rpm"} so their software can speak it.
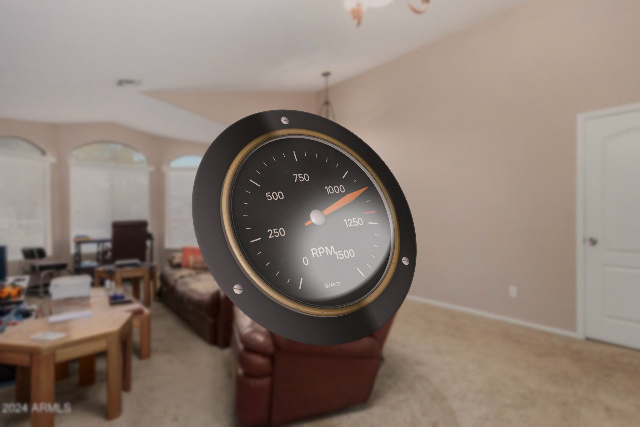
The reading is {"value": 1100, "unit": "rpm"}
